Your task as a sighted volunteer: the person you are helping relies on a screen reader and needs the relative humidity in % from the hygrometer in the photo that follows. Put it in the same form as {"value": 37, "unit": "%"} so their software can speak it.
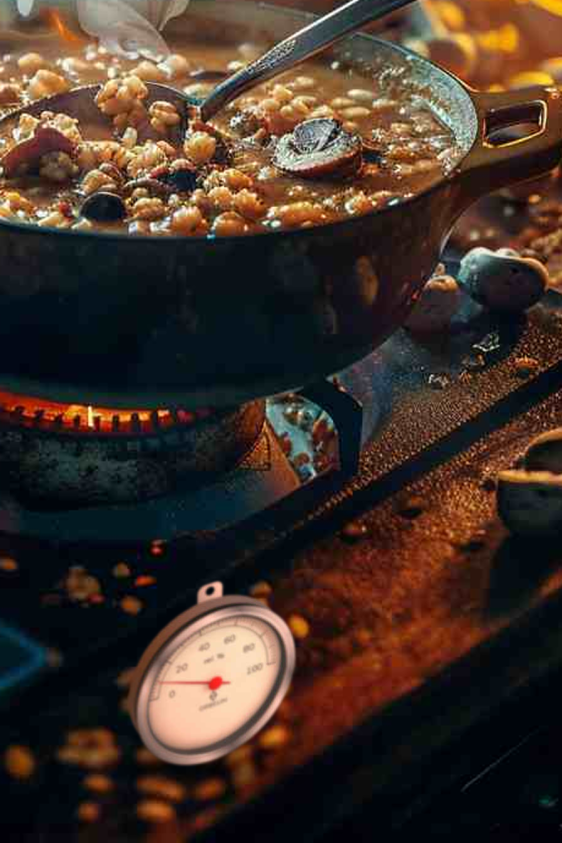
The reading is {"value": 10, "unit": "%"}
